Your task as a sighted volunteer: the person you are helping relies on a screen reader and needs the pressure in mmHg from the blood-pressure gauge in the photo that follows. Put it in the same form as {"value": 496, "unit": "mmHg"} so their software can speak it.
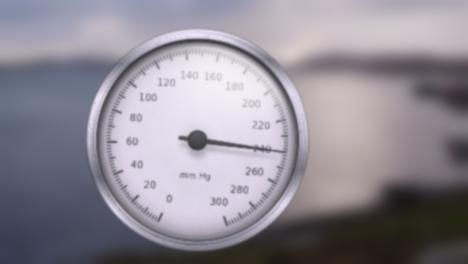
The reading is {"value": 240, "unit": "mmHg"}
